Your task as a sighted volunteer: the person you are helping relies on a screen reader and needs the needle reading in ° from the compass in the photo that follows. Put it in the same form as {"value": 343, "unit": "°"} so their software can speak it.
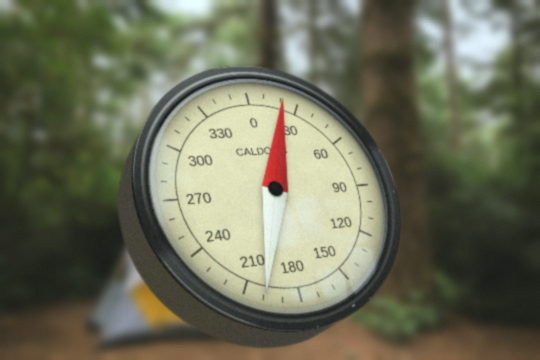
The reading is {"value": 20, "unit": "°"}
